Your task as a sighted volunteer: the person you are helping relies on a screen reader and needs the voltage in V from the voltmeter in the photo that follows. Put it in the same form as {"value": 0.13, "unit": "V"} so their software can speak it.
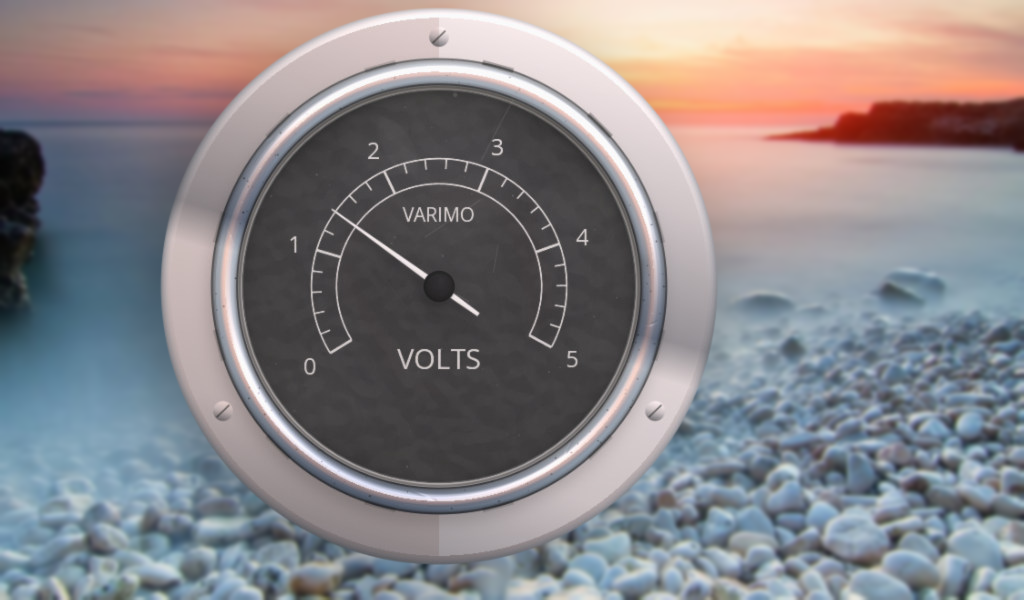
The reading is {"value": 1.4, "unit": "V"}
